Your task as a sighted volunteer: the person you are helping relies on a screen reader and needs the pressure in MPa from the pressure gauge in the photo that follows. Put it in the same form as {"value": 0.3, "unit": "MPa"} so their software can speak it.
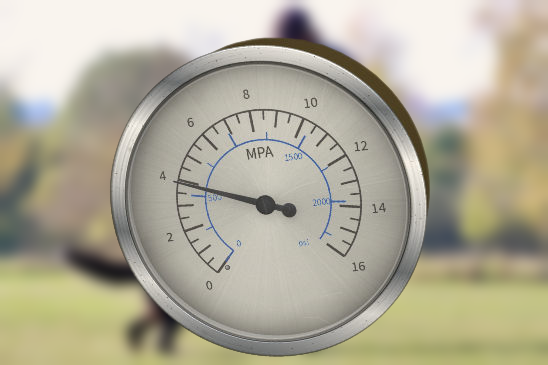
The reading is {"value": 4, "unit": "MPa"}
